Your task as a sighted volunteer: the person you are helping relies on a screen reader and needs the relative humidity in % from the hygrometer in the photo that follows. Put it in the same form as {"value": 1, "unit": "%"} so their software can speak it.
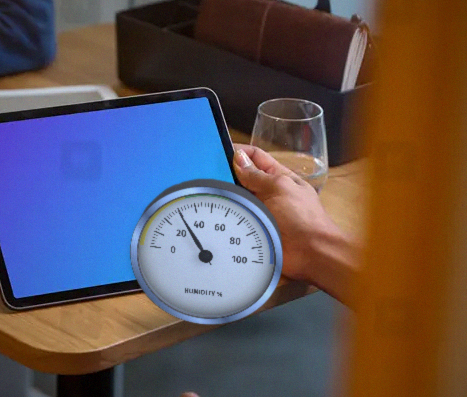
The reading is {"value": 30, "unit": "%"}
